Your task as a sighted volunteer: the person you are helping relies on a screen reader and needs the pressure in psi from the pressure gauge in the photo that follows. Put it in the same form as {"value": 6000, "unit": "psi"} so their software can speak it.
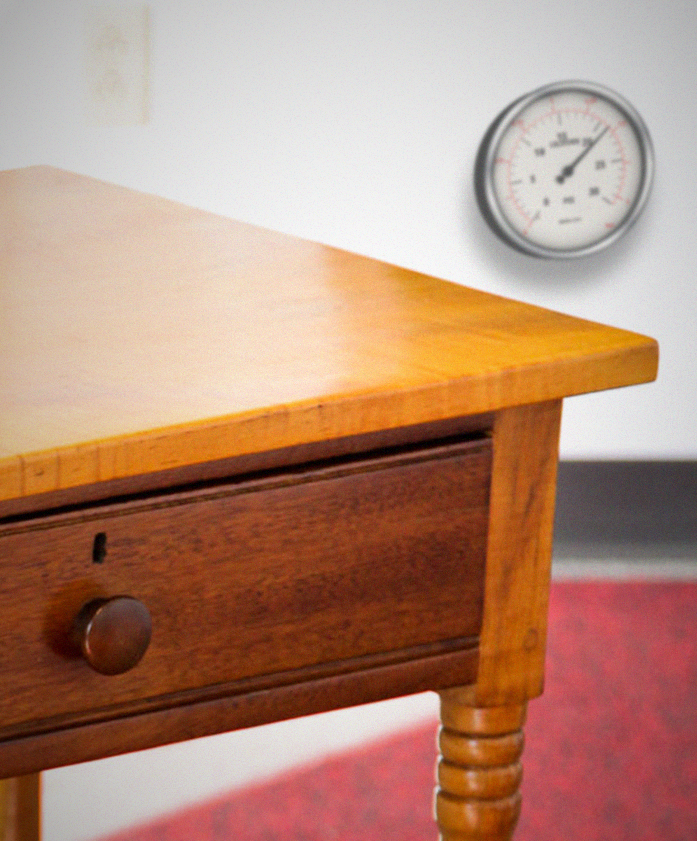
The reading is {"value": 21, "unit": "psi"}
